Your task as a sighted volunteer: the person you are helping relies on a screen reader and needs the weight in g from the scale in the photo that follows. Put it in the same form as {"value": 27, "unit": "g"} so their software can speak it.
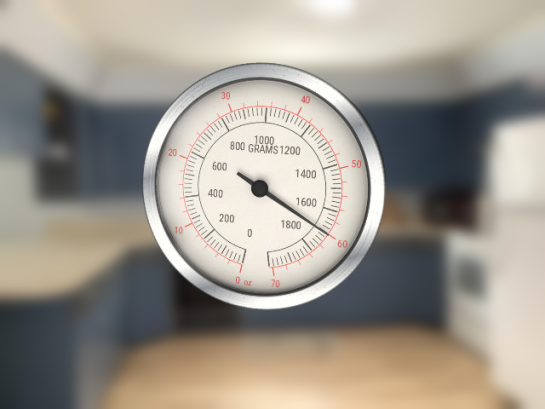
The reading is {"value": 1700, "unit": "g"}
